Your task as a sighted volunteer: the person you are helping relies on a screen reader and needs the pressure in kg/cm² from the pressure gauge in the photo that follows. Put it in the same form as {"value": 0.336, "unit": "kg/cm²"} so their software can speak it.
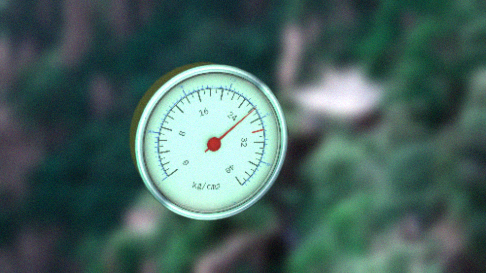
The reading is {"value": 26, "unit": "kg/cm²"}
